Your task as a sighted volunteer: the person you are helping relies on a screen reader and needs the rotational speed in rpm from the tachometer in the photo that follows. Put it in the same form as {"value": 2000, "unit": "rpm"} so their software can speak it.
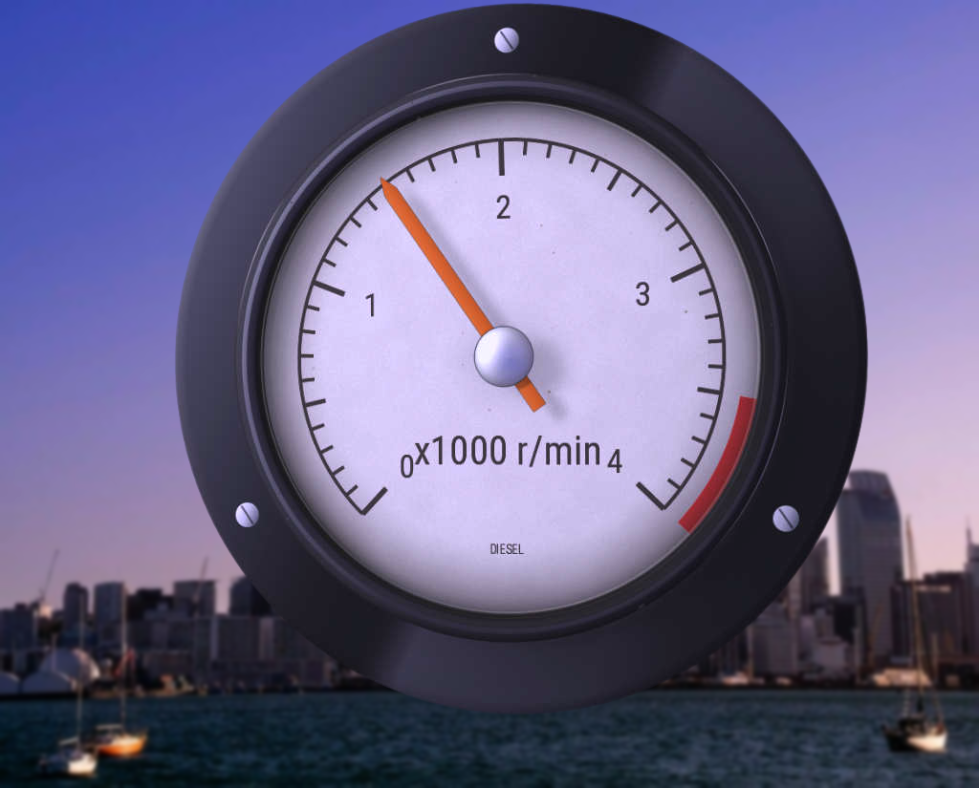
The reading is {"value": 1500, "unit": "rpm"}
